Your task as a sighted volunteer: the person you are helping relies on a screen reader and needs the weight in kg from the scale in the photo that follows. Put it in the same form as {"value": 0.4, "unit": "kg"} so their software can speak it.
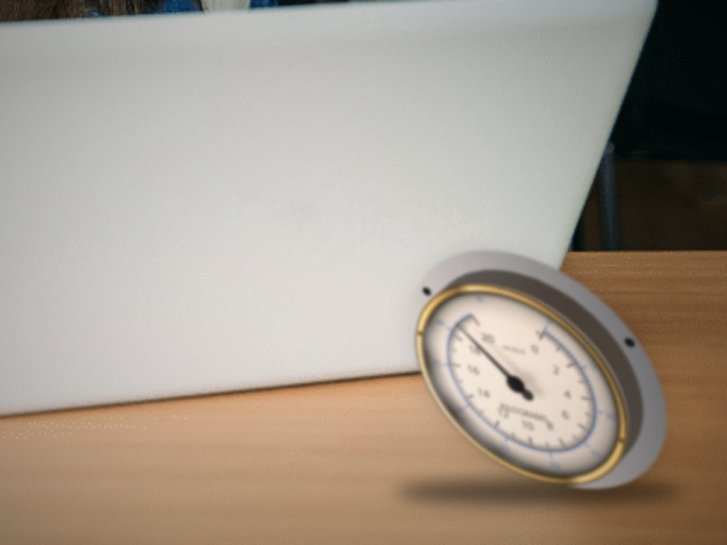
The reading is {"value": 19, "unit": "kg"}
